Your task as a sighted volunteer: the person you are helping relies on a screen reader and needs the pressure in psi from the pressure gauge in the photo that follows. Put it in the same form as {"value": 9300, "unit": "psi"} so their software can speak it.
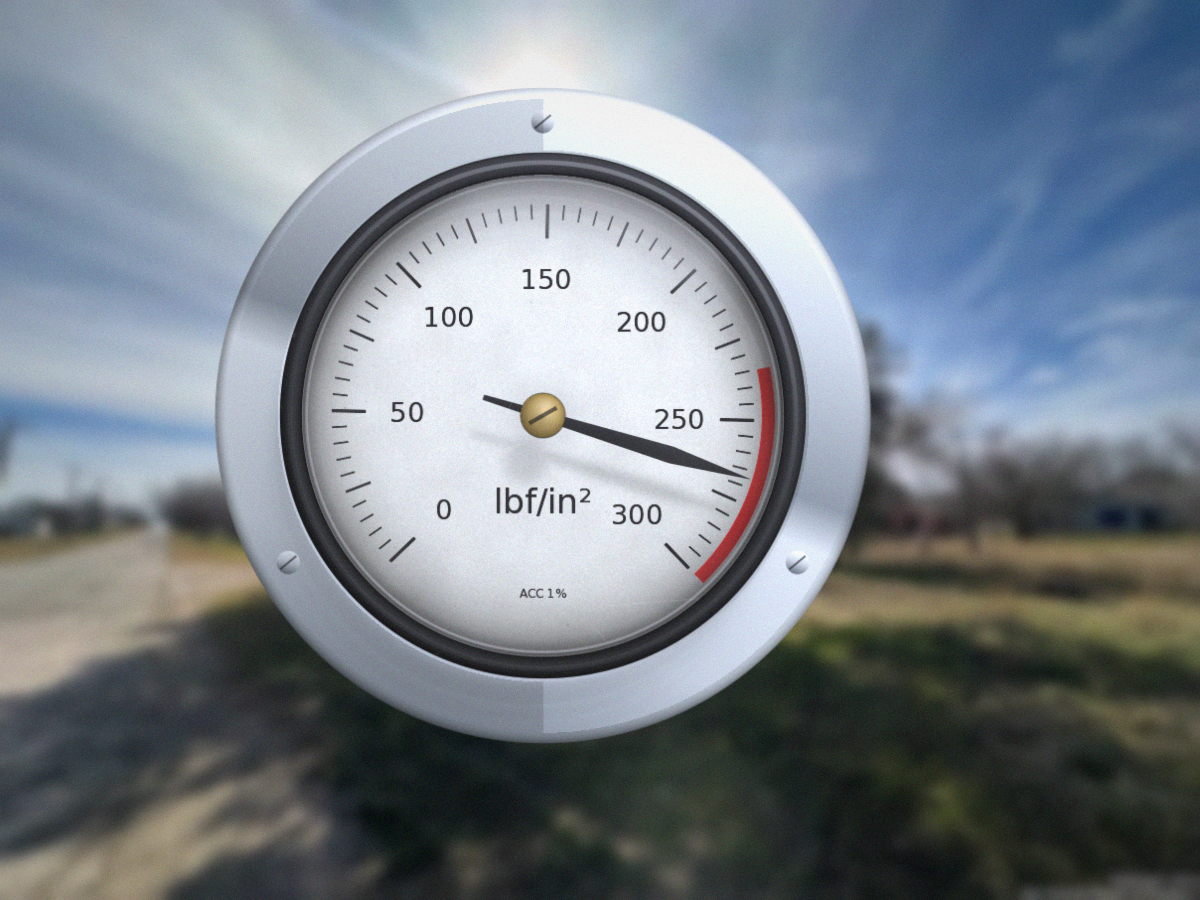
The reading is {"value": 267.5, "unit": "psi"}
